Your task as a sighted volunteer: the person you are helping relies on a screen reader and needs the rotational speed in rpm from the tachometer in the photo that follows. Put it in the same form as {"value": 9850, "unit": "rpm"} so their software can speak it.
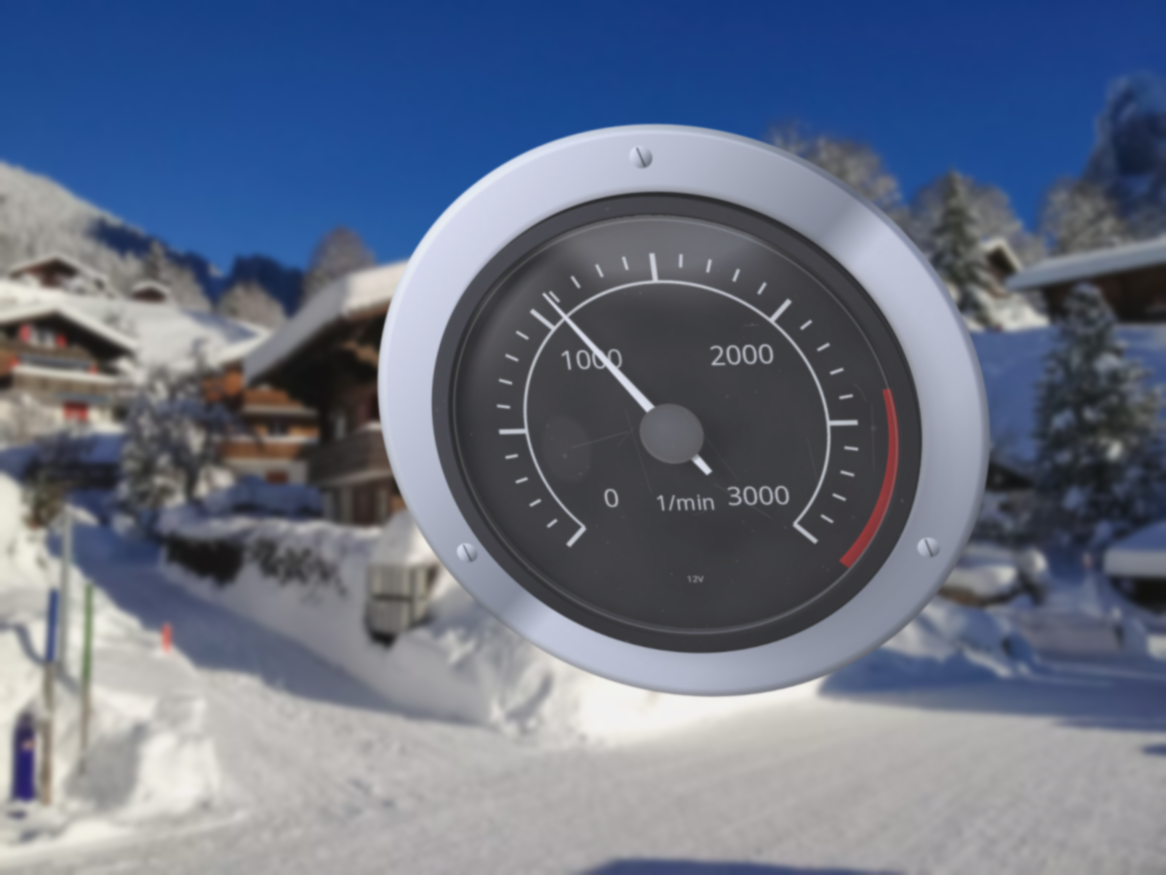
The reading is {"value": 1100, "unit": "rpm"}
